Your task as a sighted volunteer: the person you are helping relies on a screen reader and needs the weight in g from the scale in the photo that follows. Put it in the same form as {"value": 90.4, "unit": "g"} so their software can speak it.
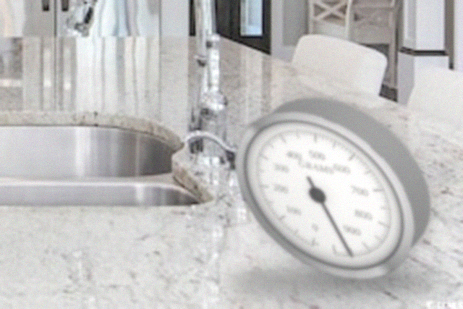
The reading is {"value": 950, "unit": "g"}
